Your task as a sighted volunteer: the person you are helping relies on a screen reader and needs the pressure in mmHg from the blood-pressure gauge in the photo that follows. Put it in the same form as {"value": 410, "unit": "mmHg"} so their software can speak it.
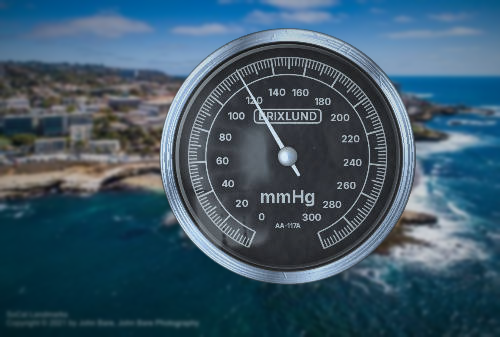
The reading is {"value": 120, "unit": "mmHg"}
